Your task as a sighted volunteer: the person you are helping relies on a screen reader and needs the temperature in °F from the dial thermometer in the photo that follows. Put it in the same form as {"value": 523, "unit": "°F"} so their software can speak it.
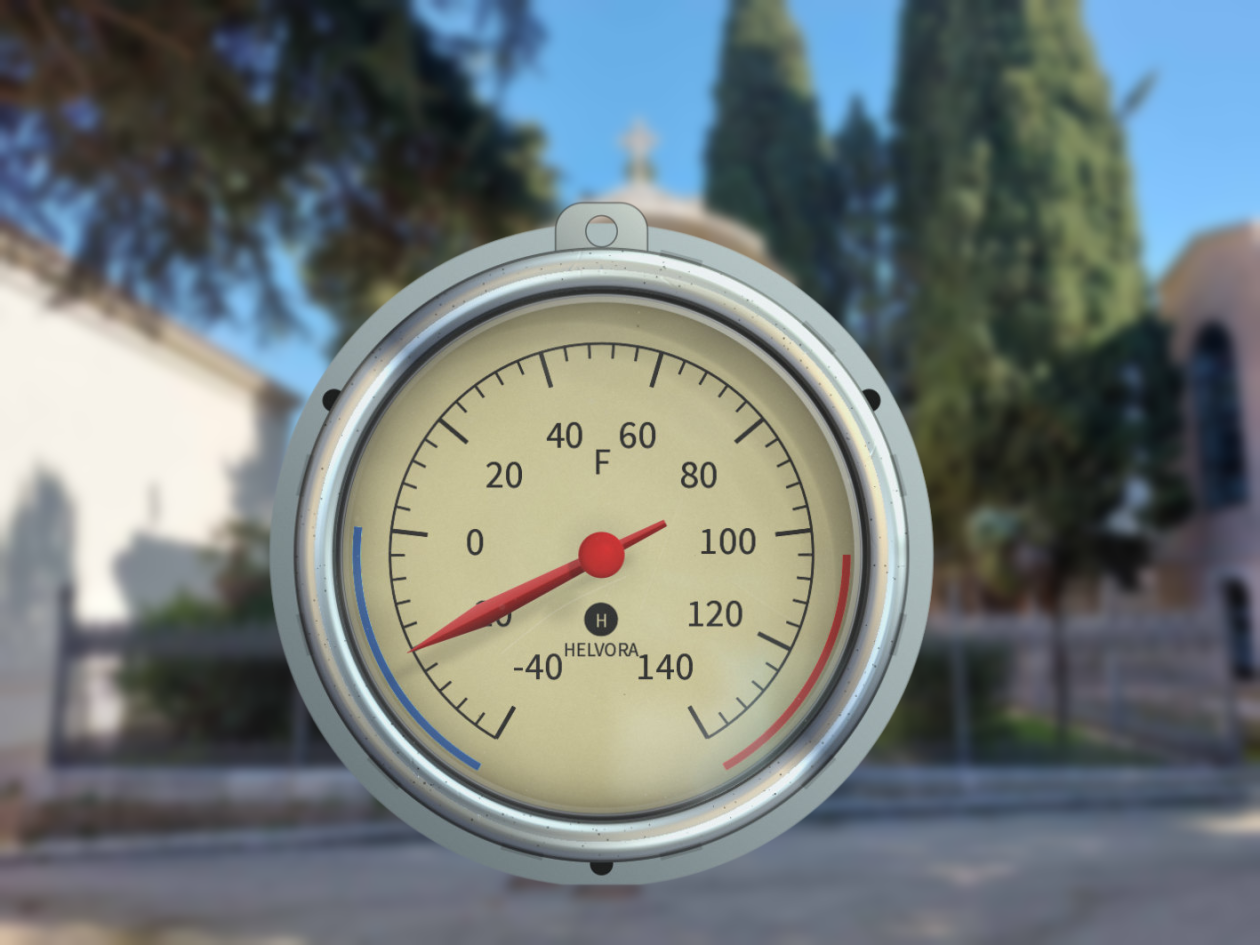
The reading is {"value": -20, "unit": "°F"}
